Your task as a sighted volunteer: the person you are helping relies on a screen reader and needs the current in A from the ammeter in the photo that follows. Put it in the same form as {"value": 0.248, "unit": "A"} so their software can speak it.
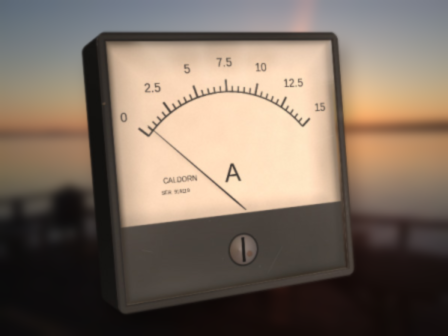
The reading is {"value": 0.5, "unit": "A"}
